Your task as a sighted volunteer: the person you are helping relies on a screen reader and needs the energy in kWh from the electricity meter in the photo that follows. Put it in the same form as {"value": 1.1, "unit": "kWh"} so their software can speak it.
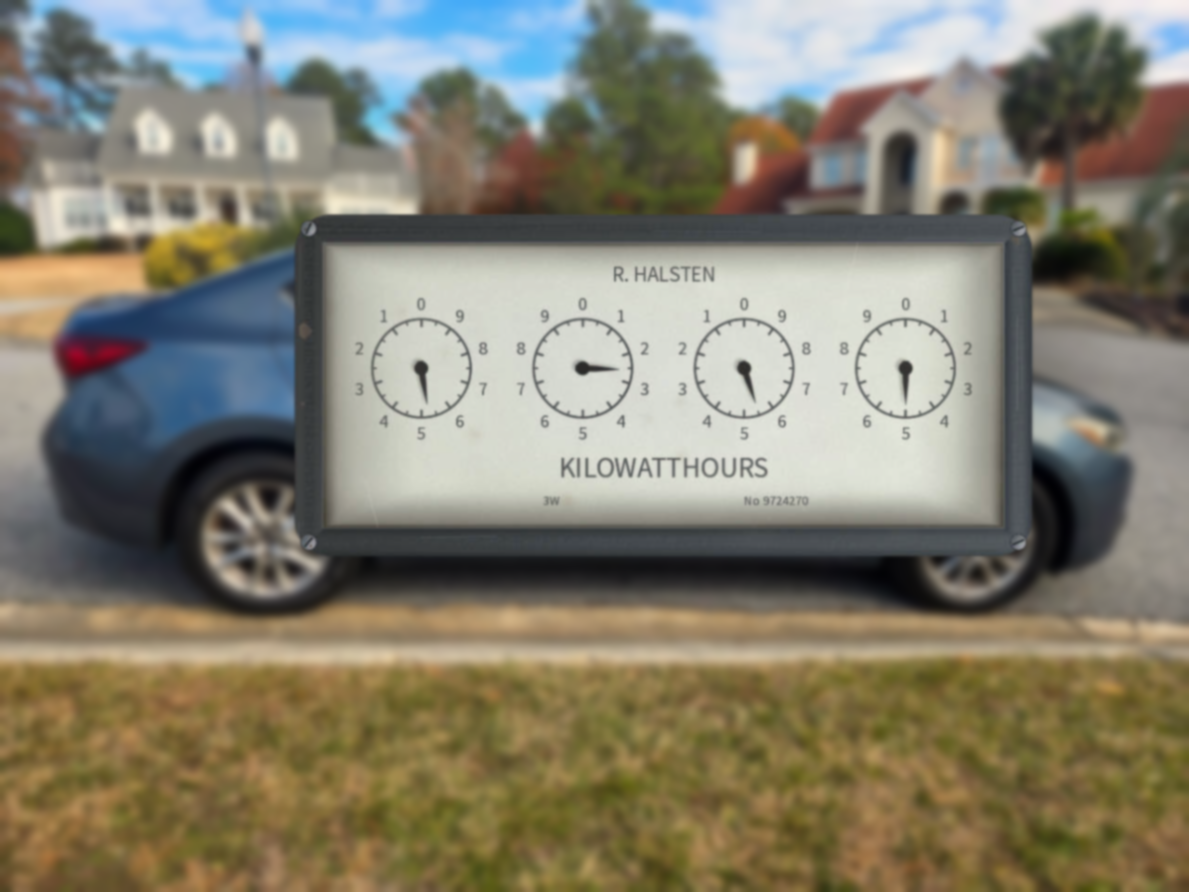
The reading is {"value": 5255, "unit": "kWh"}
